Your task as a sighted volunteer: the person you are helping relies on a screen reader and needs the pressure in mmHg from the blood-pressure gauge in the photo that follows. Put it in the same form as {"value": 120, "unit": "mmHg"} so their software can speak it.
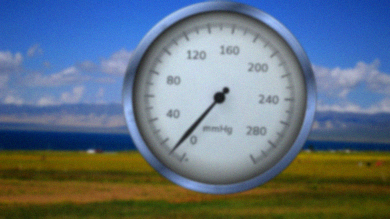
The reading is {"value": 10, "unit": "mmHg"}
